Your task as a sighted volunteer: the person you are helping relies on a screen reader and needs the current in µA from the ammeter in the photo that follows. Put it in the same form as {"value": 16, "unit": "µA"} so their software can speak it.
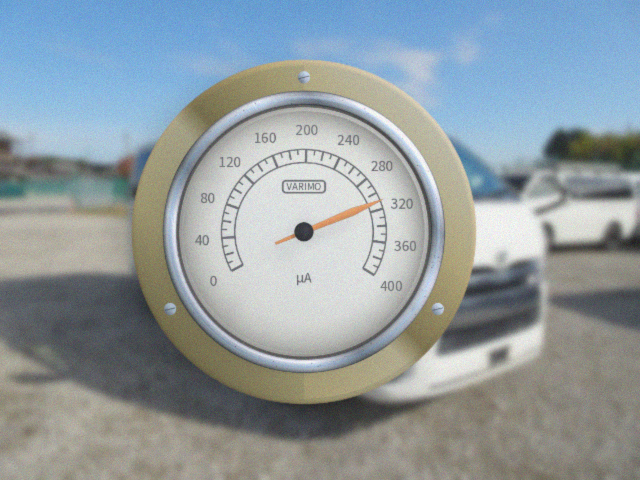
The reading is {"value": 310, "unit": "µA"}
